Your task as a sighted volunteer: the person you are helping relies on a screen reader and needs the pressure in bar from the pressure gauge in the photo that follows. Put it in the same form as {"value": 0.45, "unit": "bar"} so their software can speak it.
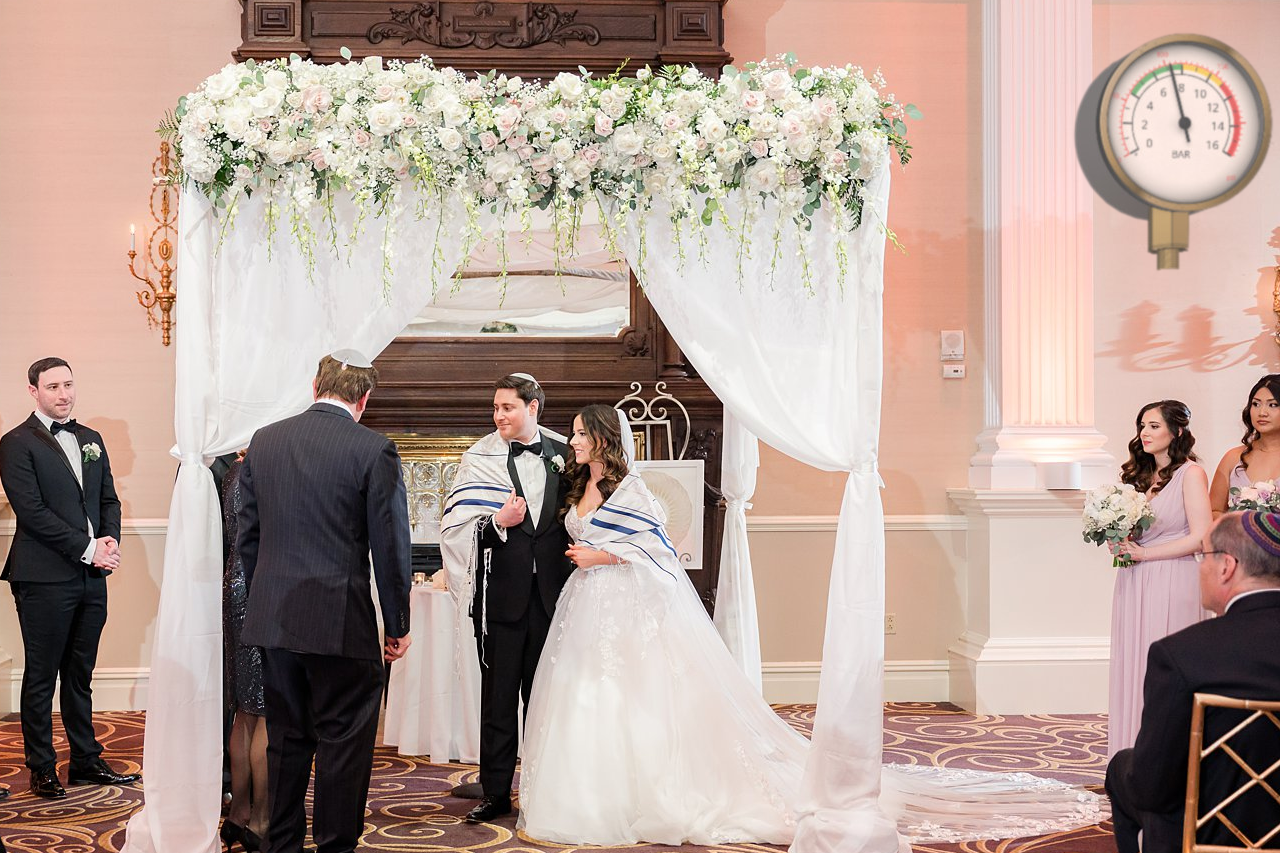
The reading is {"value": 7, "unit": "bar"}
